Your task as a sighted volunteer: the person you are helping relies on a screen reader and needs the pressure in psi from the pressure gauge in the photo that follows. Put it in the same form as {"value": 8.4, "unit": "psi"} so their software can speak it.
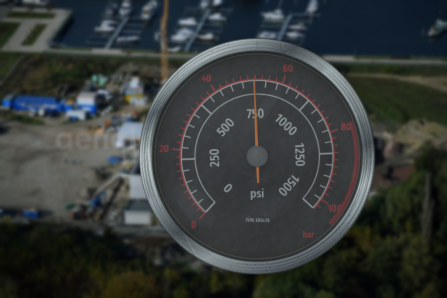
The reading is {"value": 750, "unit": "psi"}
